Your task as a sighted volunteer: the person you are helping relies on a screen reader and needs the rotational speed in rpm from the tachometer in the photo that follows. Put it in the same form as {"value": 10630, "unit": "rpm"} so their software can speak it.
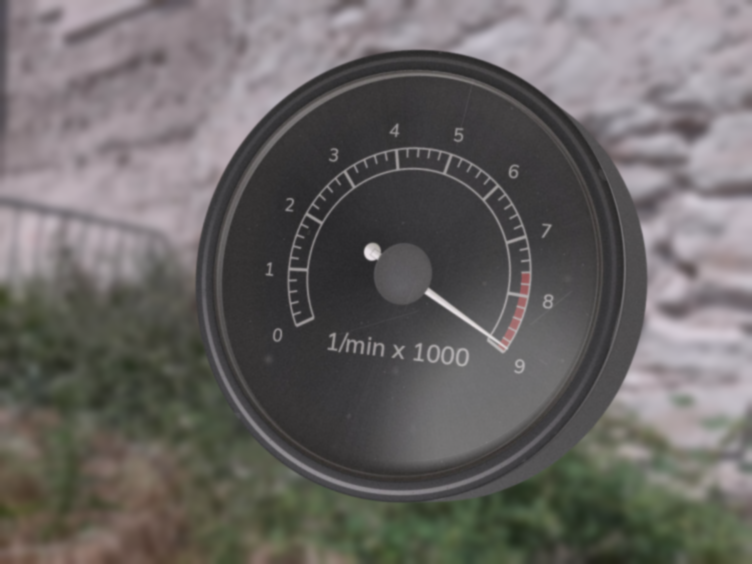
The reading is {"value": 8900, "unit": "rpm"}
